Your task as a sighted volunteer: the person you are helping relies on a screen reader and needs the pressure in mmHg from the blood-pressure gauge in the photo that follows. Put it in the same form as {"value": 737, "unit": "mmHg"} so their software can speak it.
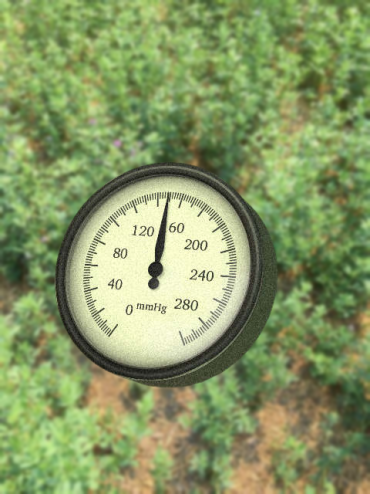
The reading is {"value": 150, "unit": "mmHg"}
